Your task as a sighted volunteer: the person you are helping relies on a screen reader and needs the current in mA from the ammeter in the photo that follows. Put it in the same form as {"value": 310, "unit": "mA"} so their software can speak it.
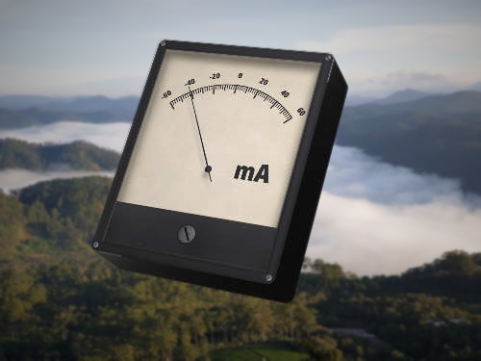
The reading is {"value": -40, "unit": "mA"}
